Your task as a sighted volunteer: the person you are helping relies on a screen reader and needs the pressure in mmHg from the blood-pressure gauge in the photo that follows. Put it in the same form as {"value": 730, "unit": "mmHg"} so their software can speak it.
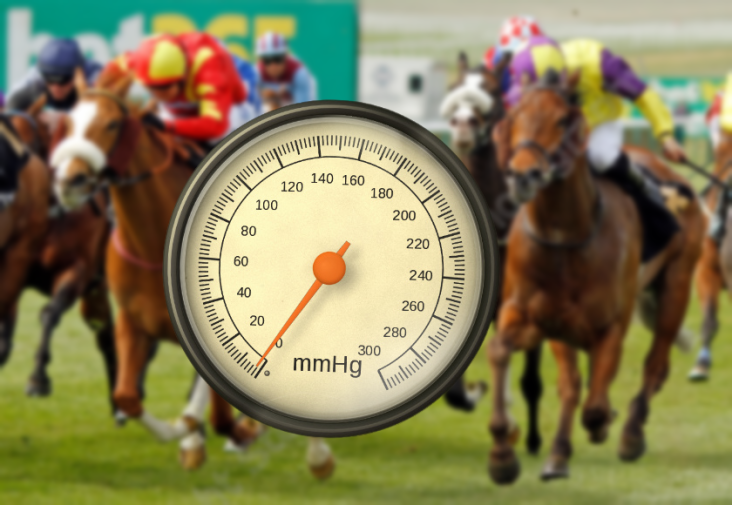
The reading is {"value": 2, "unit": "mmHg"}
